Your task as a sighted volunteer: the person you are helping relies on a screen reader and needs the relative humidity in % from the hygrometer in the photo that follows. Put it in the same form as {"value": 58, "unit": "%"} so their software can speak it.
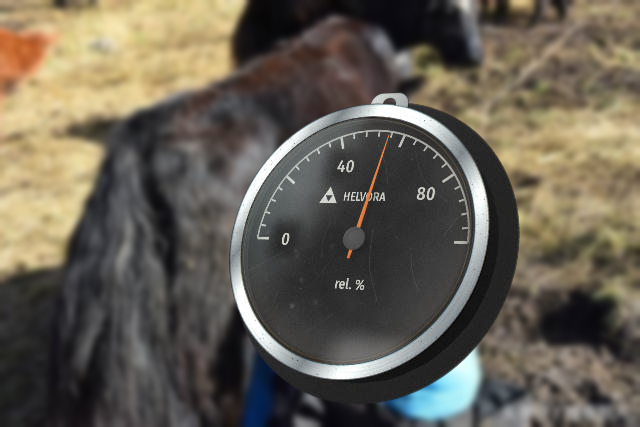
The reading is {"value": 56, "unit": "%"}
